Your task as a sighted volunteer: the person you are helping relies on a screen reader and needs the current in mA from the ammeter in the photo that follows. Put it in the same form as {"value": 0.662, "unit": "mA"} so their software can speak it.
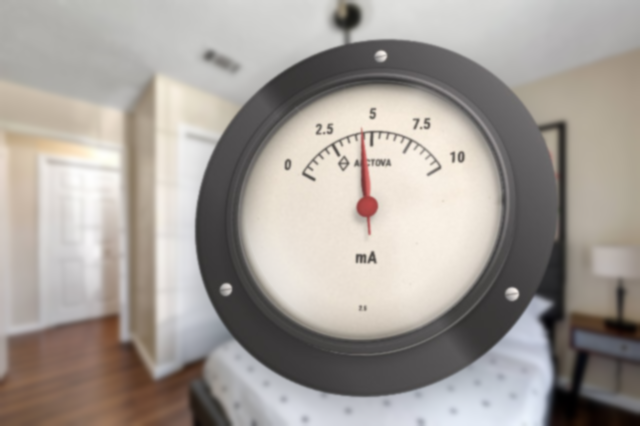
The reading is {"value": 4.5, "unit": "mA"}
